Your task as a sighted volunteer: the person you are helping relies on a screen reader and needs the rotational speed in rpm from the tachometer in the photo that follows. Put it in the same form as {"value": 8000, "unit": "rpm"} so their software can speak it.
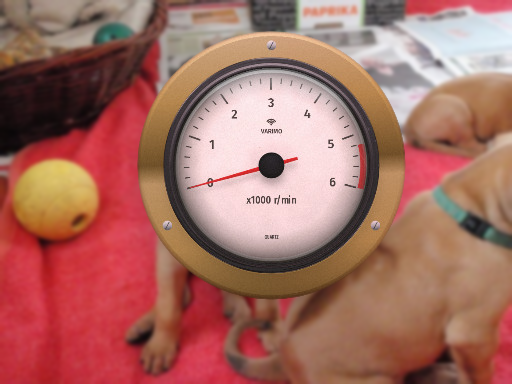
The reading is {"value": 0, "unit": "rpm"}
